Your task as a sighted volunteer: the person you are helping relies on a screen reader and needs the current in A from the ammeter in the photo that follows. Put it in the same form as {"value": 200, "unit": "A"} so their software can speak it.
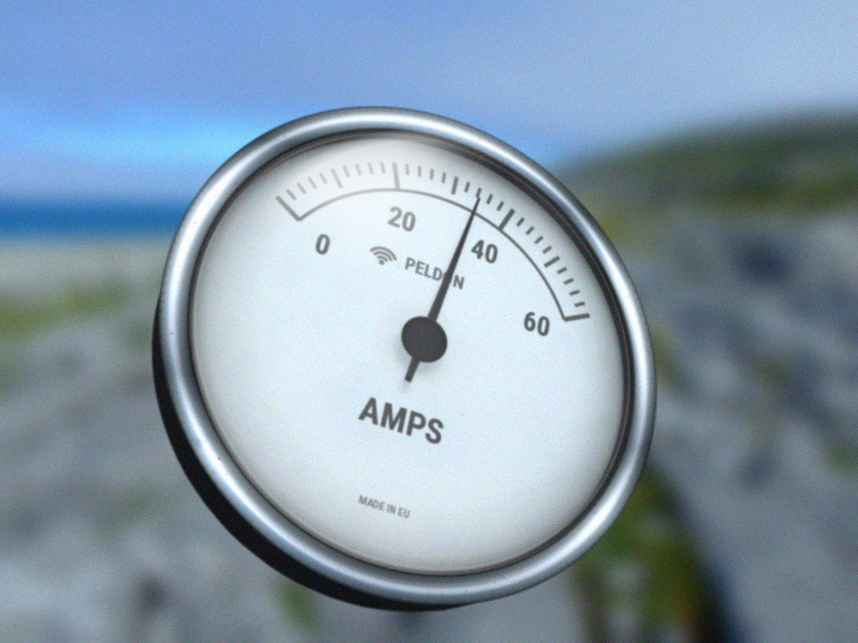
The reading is {"value": 34, "unit": "A"}
